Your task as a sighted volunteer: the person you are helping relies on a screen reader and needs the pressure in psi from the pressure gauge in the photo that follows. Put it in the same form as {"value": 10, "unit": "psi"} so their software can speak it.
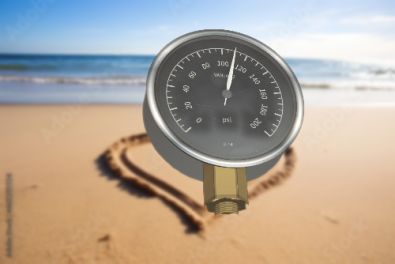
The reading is {"value": 110, "unit": "psi"}
